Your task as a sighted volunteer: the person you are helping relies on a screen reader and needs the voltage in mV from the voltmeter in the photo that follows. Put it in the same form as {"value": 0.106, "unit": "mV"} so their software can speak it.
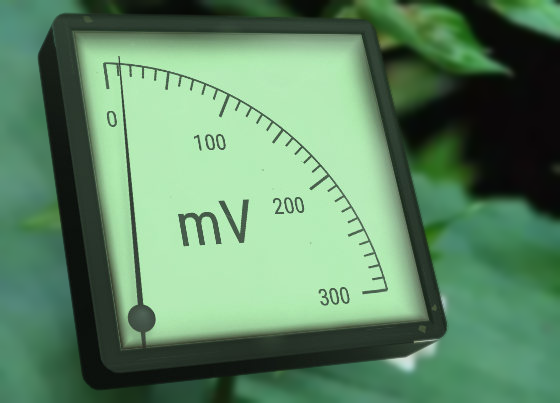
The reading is {"value": 10, "unit": "mV"}
